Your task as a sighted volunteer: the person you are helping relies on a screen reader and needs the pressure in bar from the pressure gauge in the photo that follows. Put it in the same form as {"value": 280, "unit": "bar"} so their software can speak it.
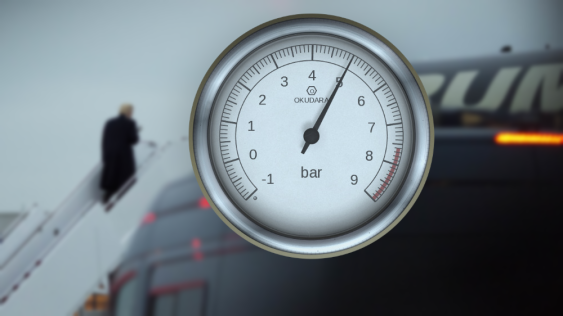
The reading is {"value": 5, "unit": "bar"}
